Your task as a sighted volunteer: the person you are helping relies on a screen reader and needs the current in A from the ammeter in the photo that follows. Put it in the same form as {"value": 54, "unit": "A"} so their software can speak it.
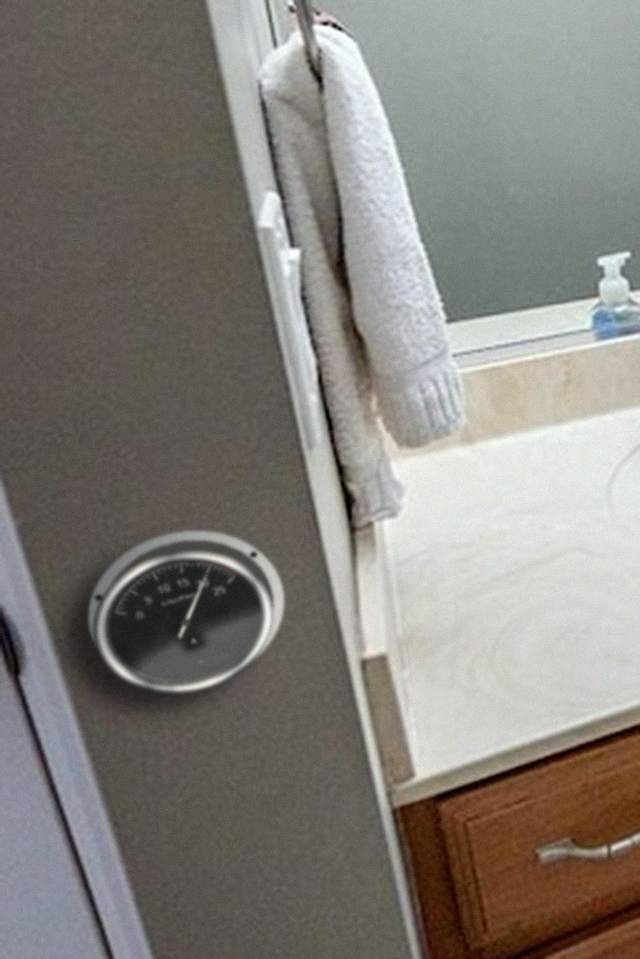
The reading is {"value": 20, "unit": "A"}
